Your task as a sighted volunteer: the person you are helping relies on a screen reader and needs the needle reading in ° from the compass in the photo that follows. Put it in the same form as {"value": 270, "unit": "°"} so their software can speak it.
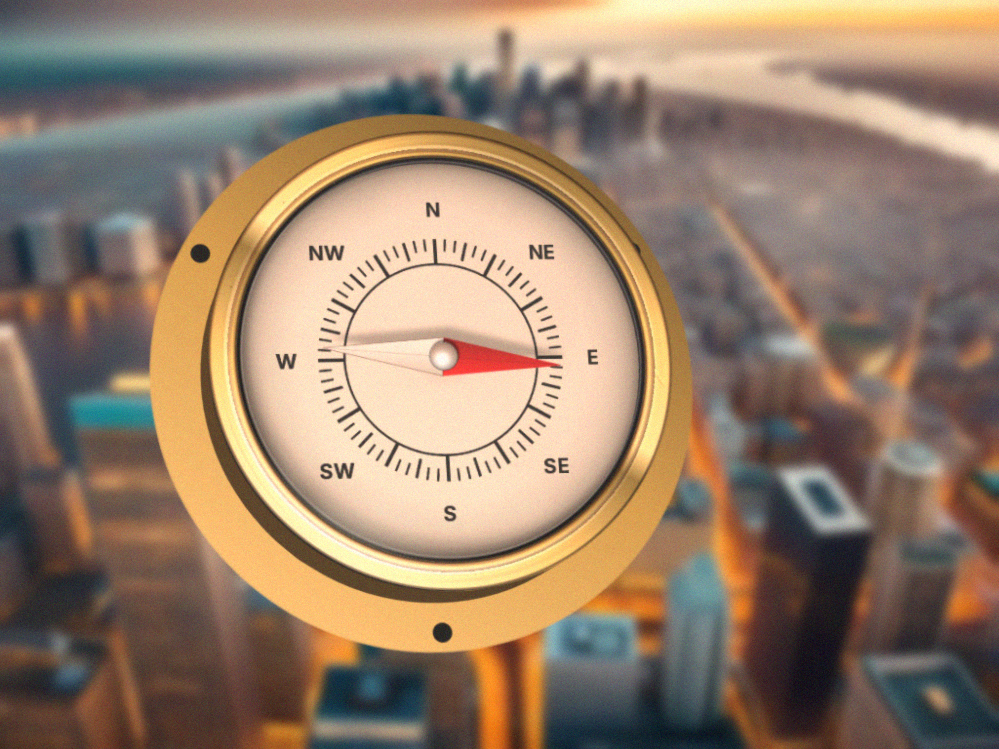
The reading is {"value": 95, "unit": "°"}
